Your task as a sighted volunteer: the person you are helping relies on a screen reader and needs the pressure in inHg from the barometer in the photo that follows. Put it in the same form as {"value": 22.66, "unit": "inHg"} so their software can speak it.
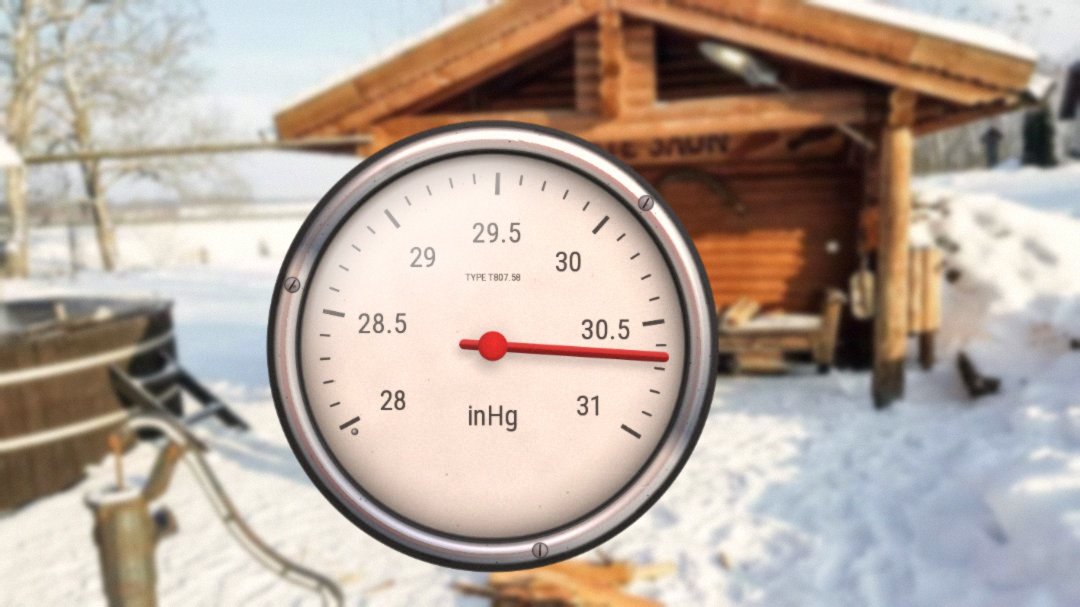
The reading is {"value": 30.65, "unit": "inHg"}
